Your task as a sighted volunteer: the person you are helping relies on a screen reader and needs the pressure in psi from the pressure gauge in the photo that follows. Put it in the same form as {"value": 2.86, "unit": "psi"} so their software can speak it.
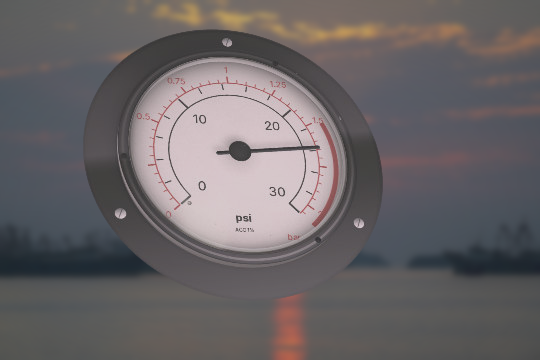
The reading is {"value": 24, "unit": "psi"}
